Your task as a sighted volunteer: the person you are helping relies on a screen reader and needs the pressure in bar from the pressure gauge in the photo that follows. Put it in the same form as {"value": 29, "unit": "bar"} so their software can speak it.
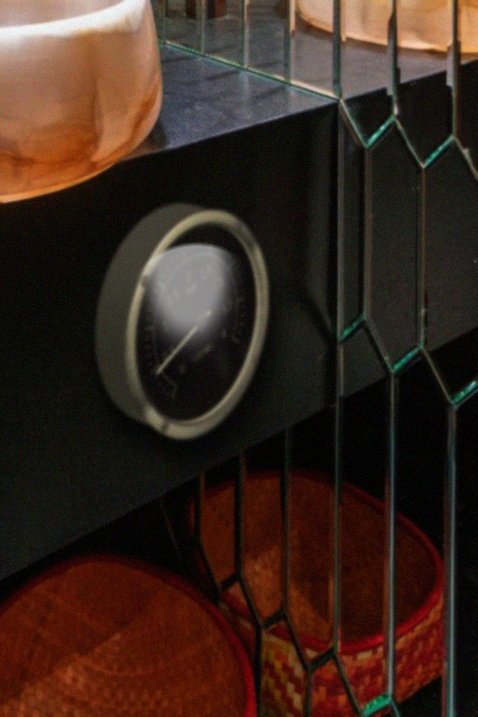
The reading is {"value": 0.5, "unit": "bar"}
